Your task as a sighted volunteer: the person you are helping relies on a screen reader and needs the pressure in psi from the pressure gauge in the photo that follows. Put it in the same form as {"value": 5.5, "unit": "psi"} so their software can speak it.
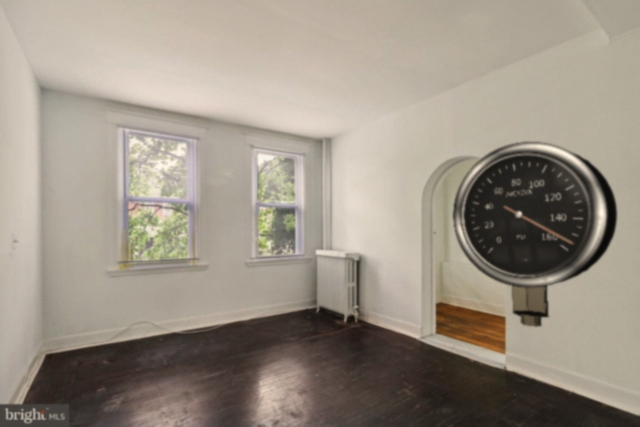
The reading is {"value": 155, "unit": "psi"}
